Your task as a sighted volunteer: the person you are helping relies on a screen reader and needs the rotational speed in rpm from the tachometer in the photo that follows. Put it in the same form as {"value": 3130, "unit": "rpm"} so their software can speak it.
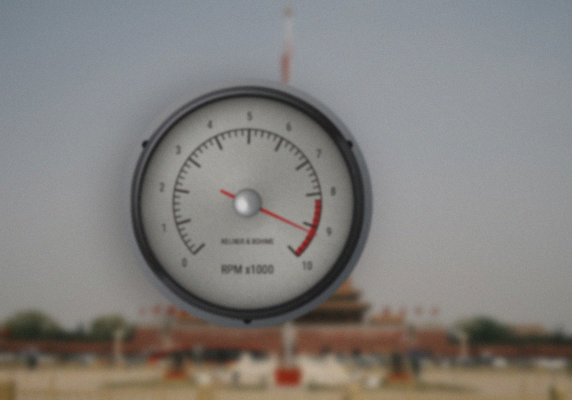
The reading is {"value": 9200, "unit": "rpm"}
